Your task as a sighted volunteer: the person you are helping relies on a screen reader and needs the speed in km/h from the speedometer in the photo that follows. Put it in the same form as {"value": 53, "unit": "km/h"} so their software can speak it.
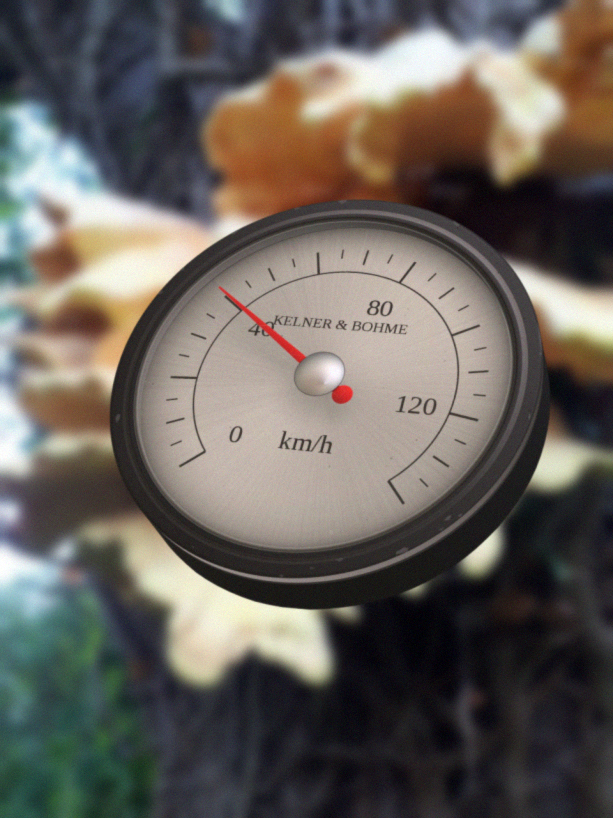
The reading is {"value": 40, "unit": "km/h"}
